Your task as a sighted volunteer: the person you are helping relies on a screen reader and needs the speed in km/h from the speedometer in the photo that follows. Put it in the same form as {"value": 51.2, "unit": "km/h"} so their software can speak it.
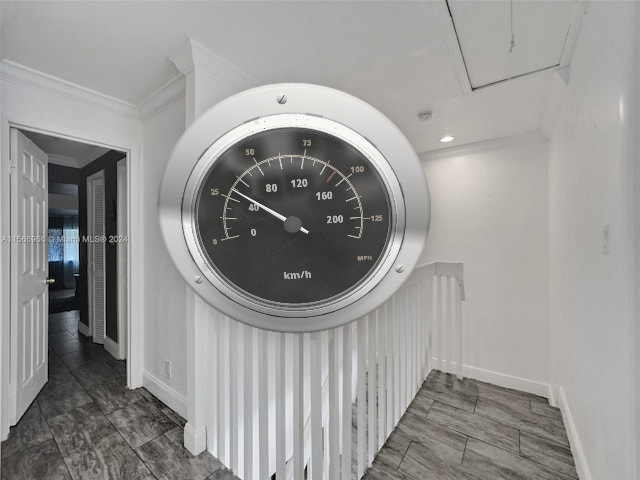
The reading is {"value": 50, "unit": "km/h"}
